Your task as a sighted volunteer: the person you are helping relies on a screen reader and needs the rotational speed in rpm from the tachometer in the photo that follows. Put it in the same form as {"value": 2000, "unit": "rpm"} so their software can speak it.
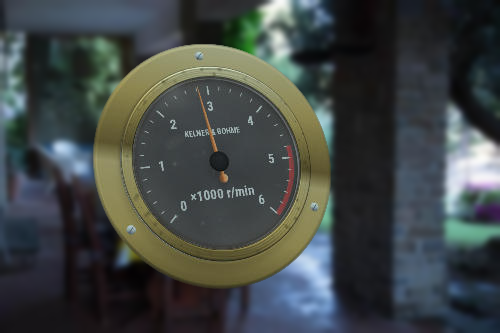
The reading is {"value": 2800, "unit": "rpm"}
